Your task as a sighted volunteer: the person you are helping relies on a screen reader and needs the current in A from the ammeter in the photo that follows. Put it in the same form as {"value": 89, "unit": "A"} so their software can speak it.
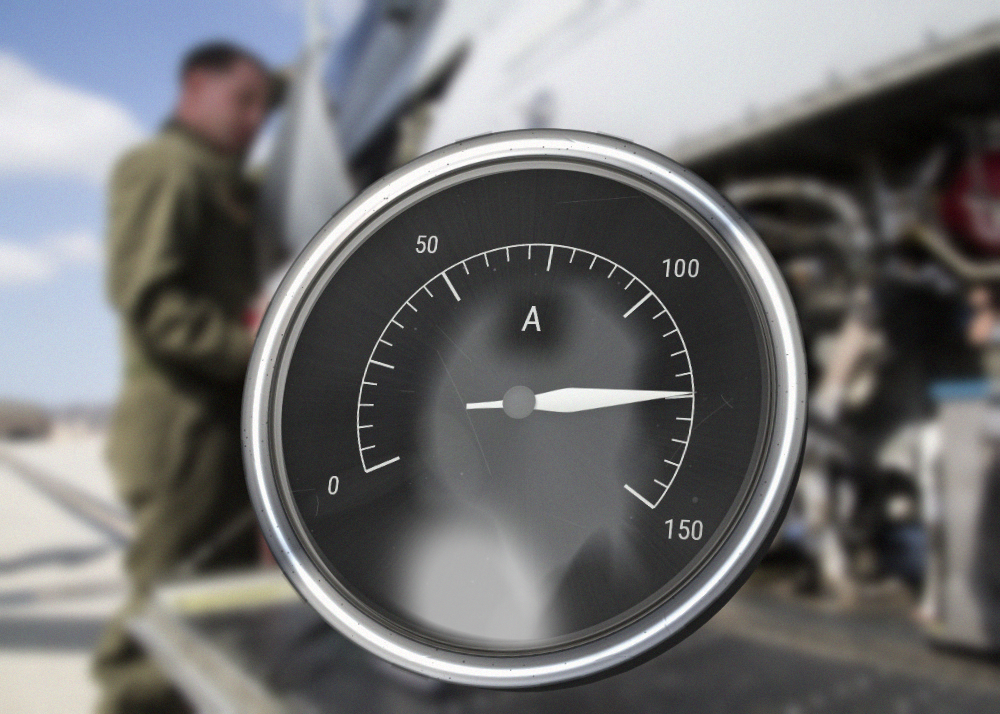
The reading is {"value": 125, "unit": "A"}
